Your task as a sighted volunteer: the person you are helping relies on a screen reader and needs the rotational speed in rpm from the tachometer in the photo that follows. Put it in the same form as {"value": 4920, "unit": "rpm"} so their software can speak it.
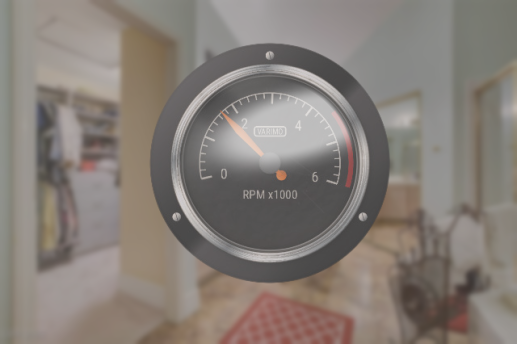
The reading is {"value": 1700, "unit": "rpm"}
